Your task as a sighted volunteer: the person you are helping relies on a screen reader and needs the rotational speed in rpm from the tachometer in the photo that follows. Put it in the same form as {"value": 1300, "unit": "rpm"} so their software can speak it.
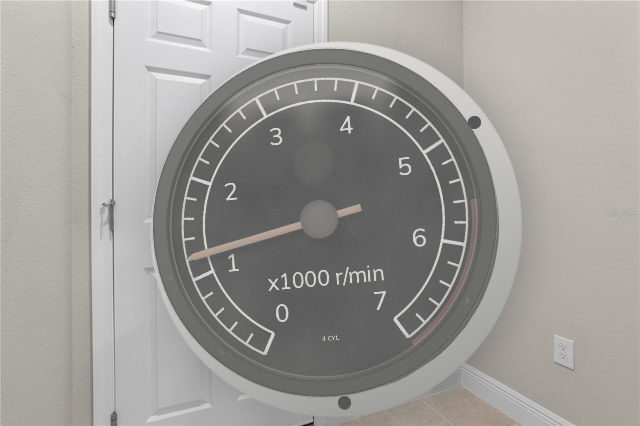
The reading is {"value": 1200, "unit": "rpm"}
